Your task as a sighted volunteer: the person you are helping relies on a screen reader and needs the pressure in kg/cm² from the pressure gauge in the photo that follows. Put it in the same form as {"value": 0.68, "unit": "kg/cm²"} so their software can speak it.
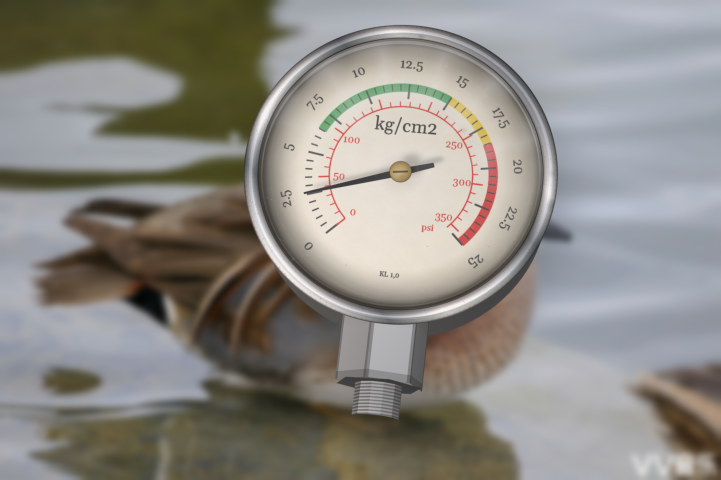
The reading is {"value": 2.5, "unit": "kg/cm²"}
